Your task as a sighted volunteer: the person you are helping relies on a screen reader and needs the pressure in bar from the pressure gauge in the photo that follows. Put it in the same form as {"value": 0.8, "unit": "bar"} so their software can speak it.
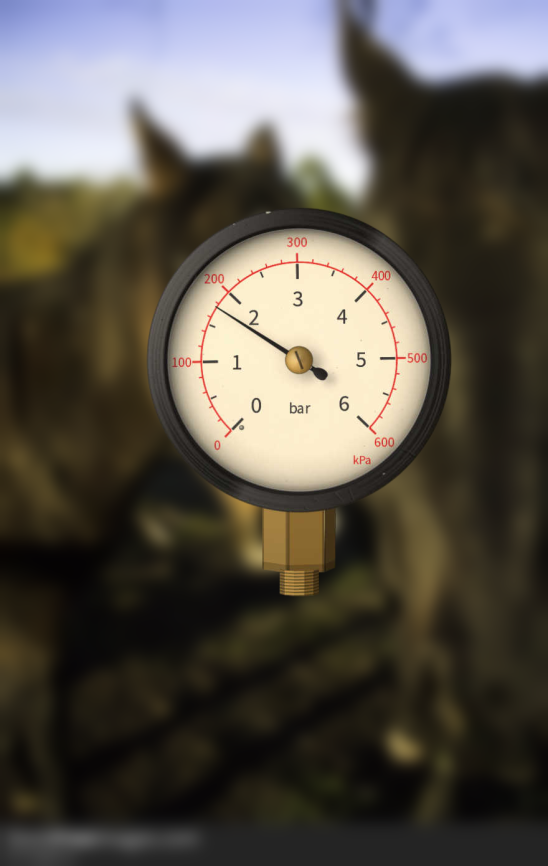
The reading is {"value": 1.75, "unit": "bar"}
